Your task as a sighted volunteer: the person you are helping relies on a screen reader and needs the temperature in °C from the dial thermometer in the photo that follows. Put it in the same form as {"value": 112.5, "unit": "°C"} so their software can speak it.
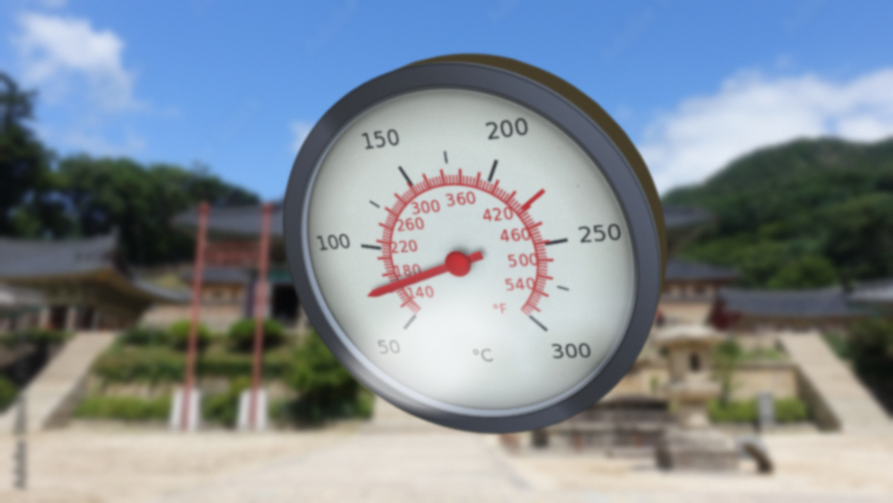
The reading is {"value": 75, "unit": "°C"}
